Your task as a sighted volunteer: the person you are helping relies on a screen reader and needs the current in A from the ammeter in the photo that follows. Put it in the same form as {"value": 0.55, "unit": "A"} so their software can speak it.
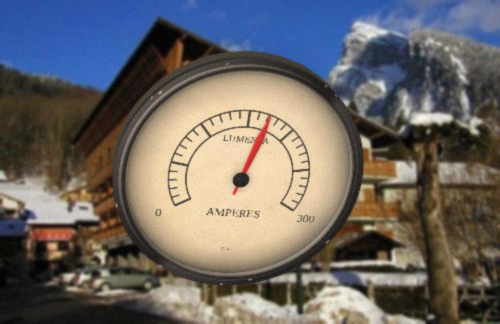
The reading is {"value": 170, "unit": "A"}
